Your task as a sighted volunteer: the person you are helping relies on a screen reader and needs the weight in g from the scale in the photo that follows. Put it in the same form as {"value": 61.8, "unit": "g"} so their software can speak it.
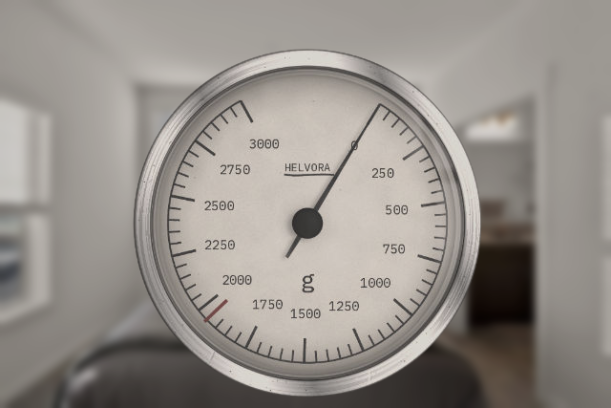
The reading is {"value": 0, "unit": "g"}
